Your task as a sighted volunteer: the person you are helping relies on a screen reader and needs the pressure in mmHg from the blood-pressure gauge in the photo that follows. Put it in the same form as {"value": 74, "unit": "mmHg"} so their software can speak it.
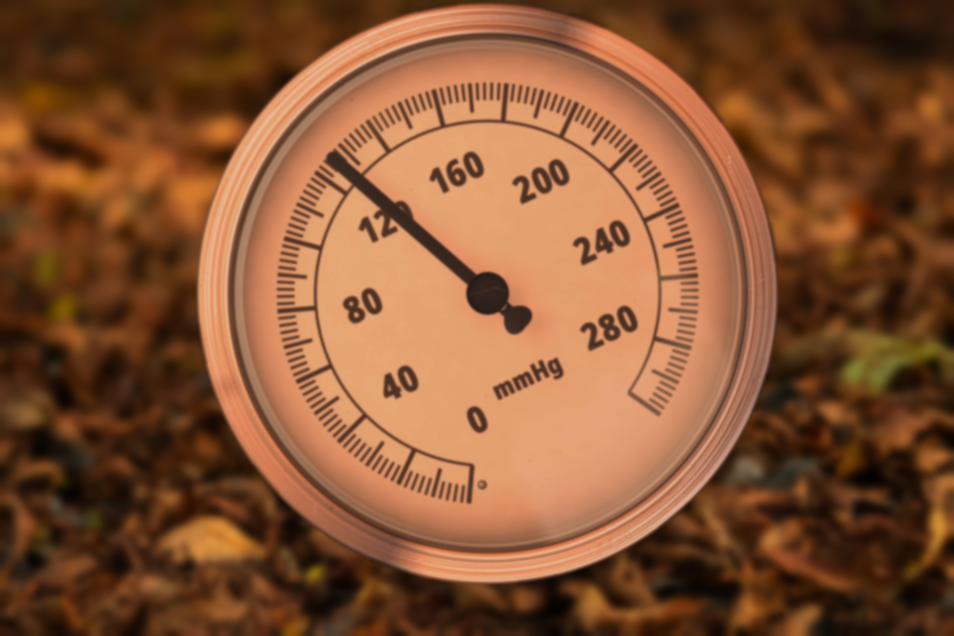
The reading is {"value": 126, "unit": "mmHg"}
